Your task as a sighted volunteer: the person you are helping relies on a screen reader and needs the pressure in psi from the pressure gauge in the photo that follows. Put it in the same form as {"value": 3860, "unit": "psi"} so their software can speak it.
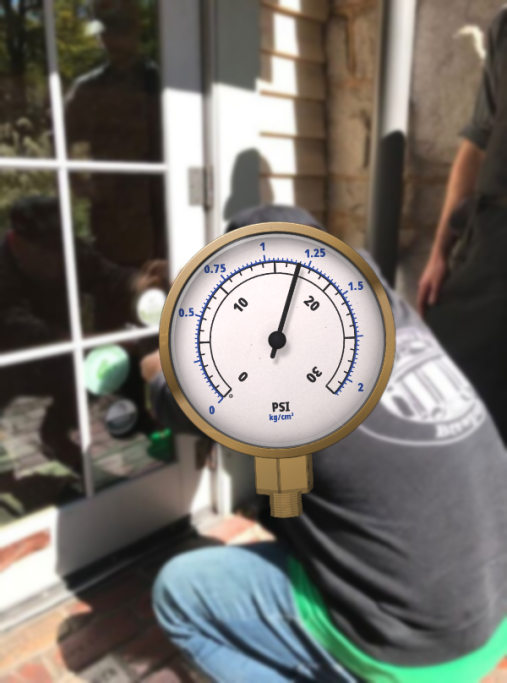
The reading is {"value": 17, "unit": "psi"}
